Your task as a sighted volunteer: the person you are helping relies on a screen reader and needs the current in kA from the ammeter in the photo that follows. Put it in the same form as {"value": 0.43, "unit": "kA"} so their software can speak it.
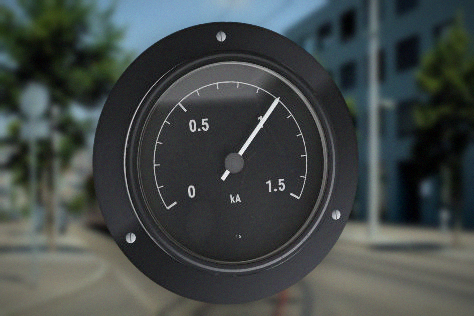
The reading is {"value": 1, "unit": "kA"}
